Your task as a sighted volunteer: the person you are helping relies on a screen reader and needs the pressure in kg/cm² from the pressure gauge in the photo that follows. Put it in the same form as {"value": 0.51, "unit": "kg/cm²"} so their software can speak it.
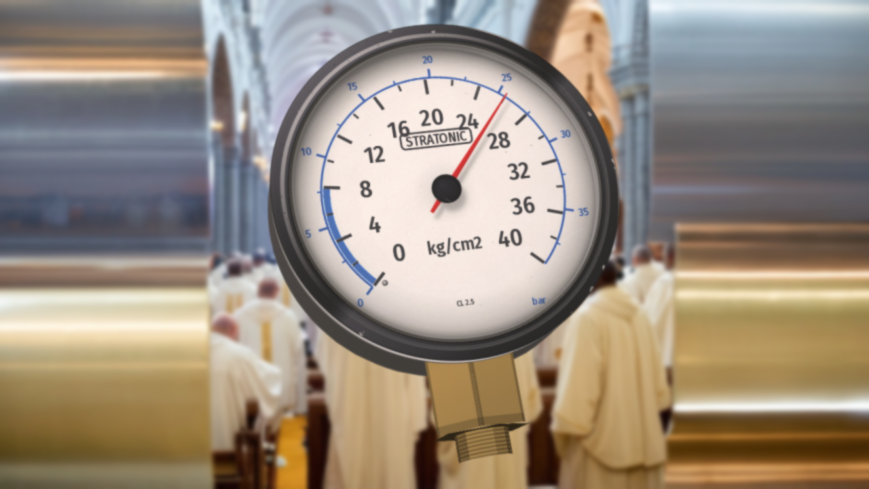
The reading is {"value": 26, "unit": "kg/cm²"}
